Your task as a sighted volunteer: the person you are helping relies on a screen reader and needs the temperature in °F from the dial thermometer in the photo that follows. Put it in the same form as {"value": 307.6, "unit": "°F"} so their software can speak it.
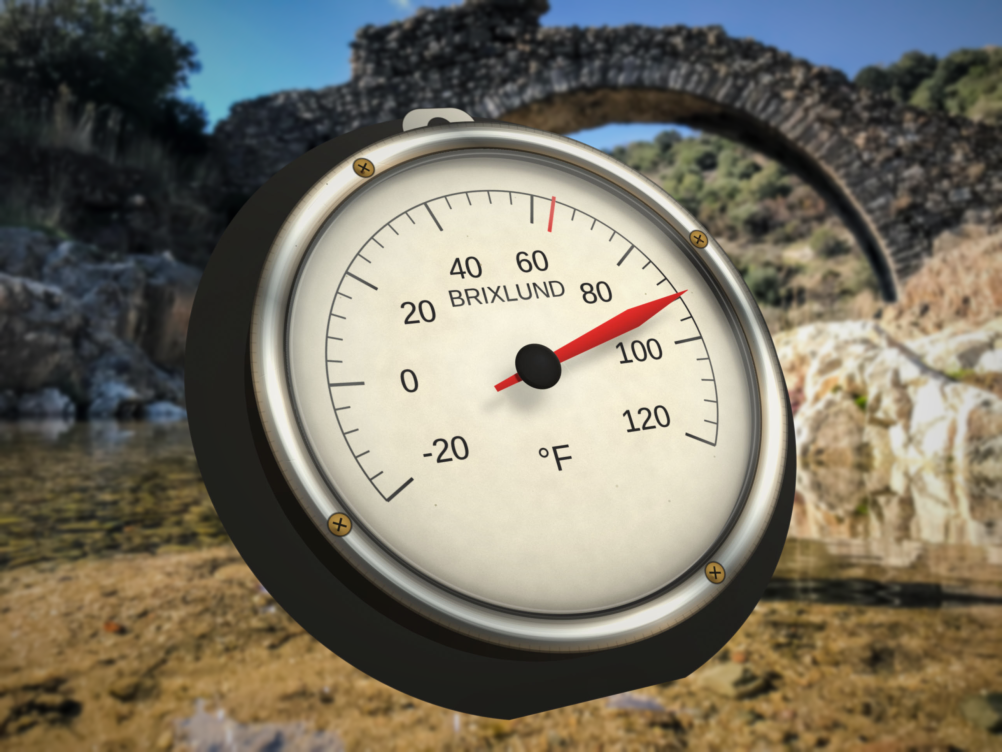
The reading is {"value": 92, "unit": "°F"}
